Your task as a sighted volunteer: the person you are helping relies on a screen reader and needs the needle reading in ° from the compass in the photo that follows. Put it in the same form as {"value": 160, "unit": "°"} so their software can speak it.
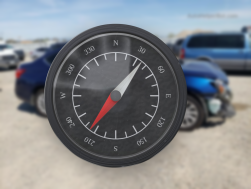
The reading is {"value": 217.5, "unit": "°"}
